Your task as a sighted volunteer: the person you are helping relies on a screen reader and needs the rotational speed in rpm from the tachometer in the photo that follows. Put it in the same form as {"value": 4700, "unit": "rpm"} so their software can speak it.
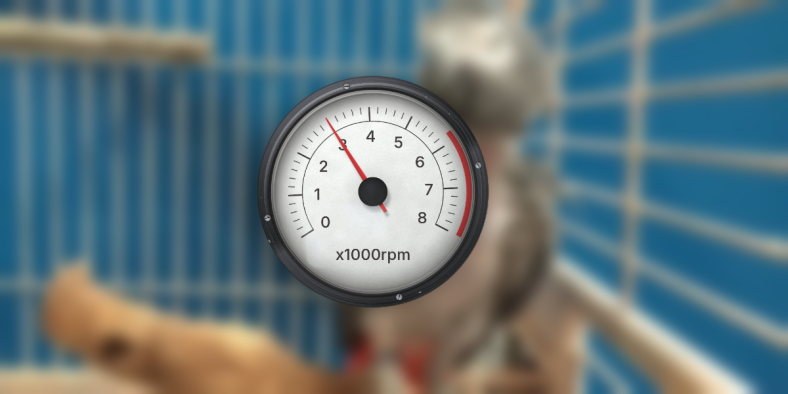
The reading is {"value": 3000, "unit": "rpm"}
